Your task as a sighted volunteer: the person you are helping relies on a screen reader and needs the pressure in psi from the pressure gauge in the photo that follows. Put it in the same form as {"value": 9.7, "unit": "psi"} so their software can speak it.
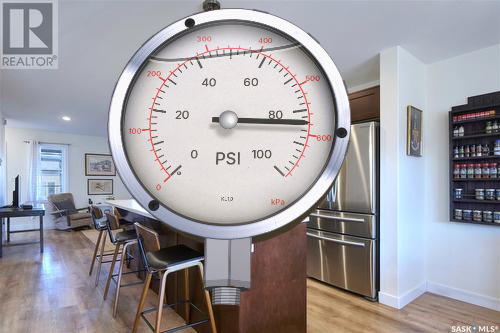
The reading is {"value": 84, "unit": "psi"}
